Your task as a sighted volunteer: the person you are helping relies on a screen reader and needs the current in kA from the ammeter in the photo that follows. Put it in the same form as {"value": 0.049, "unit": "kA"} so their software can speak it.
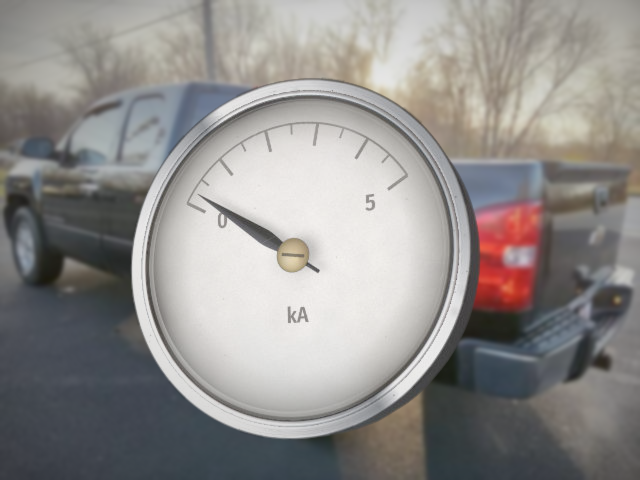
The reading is {"value": 0.25, "unit": "kA"}
